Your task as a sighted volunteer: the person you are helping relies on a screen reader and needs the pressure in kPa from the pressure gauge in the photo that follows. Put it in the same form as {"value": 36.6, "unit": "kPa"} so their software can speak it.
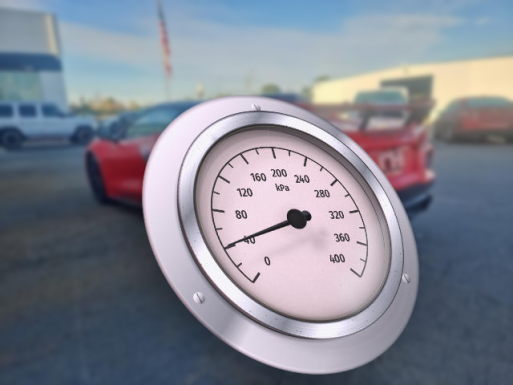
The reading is {"value": 40, "unit": "kPa"}
